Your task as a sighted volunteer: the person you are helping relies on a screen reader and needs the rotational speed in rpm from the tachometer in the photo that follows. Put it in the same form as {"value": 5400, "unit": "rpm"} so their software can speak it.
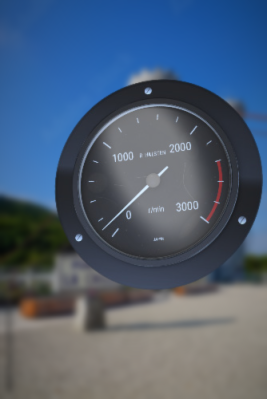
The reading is {"value": 100, "unit": "rpm"}
